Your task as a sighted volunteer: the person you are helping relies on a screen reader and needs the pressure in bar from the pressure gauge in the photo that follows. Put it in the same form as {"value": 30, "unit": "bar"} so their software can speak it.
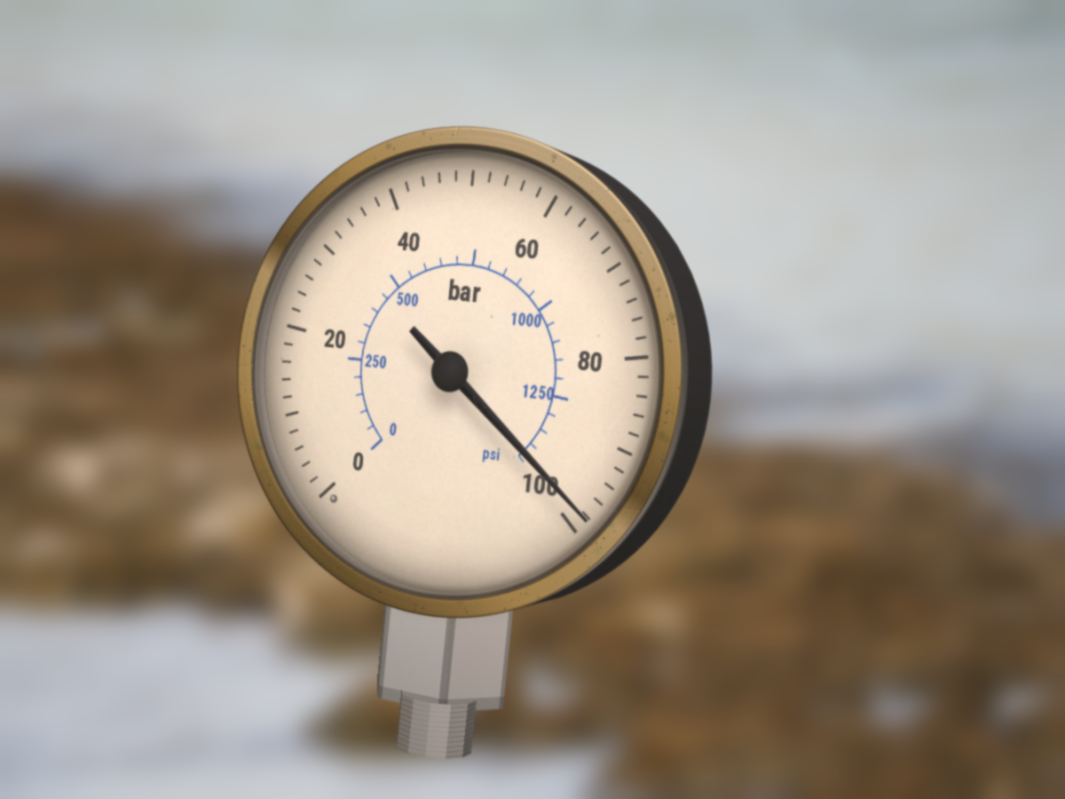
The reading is {"value": 98, "unit": "bar"}
